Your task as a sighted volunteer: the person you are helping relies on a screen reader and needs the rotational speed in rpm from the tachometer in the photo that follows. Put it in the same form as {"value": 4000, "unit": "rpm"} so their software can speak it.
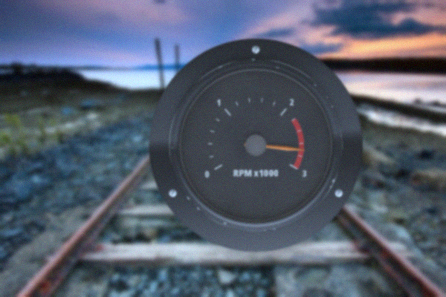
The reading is {"value": 2700, "unit": "rpm"}
